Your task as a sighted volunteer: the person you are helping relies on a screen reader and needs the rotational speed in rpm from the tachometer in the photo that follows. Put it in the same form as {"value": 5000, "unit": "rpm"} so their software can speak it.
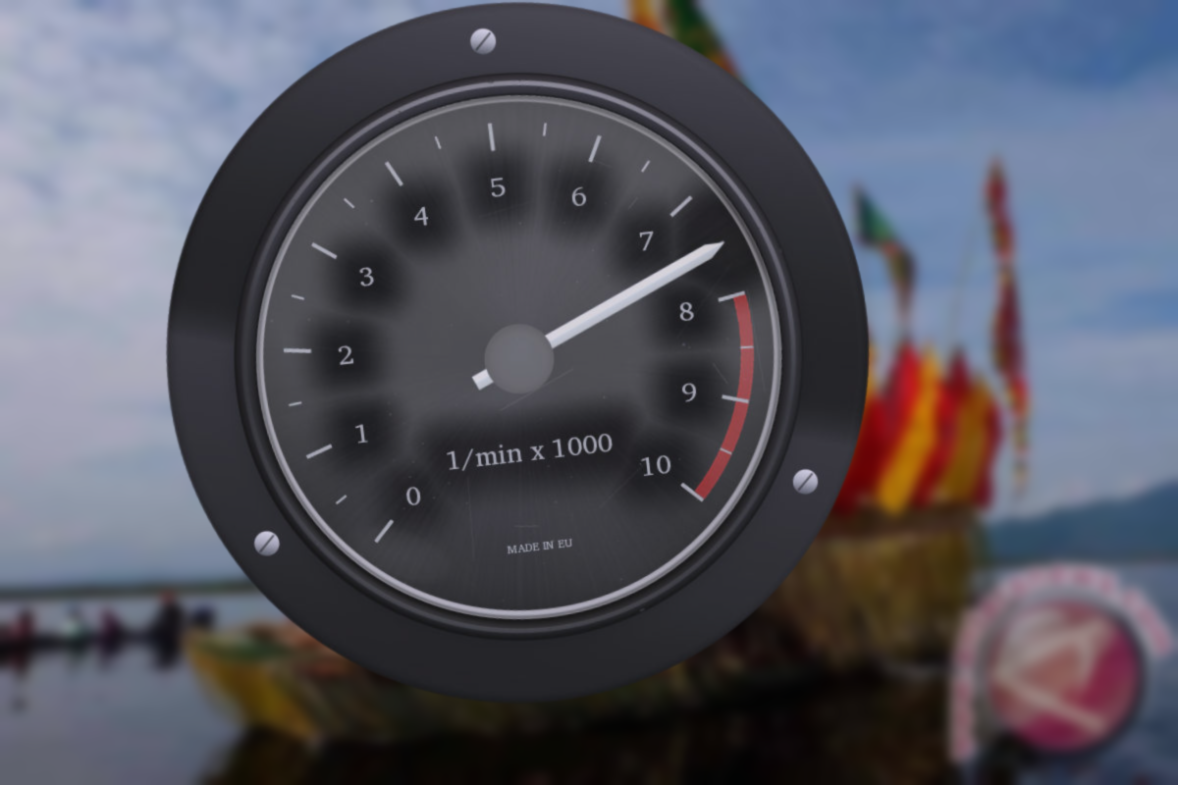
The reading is {"value": 7500, "unit": "rpm"}
